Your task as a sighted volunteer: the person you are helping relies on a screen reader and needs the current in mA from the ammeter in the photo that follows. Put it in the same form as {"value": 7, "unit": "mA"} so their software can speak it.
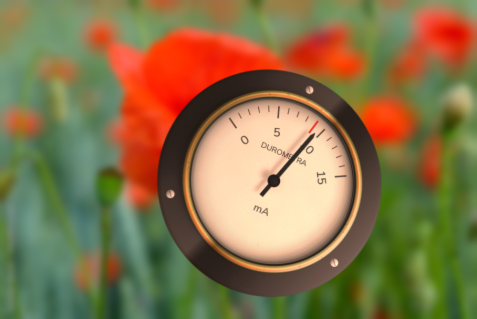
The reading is {"value": 9.5, "unit": "mA"}
